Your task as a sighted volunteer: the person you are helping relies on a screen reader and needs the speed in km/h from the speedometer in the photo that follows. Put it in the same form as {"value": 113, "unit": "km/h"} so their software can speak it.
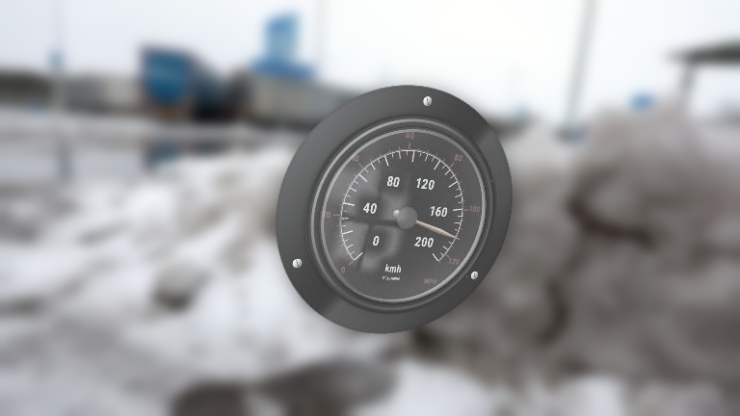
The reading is {"value": 180, "unit": "km/h"}
